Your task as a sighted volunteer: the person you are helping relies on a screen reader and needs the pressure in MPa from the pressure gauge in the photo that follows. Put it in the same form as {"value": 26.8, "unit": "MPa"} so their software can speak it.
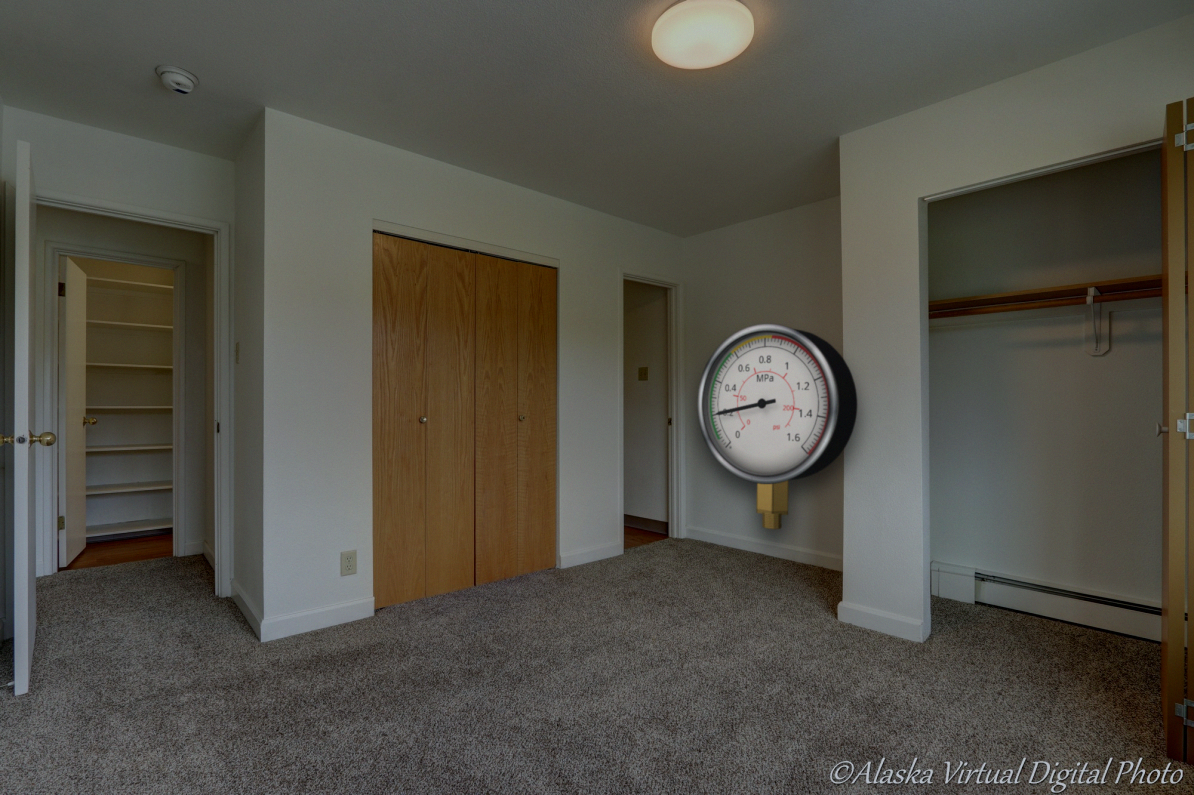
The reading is {"value": 0.2, "unit": "MPa"}
